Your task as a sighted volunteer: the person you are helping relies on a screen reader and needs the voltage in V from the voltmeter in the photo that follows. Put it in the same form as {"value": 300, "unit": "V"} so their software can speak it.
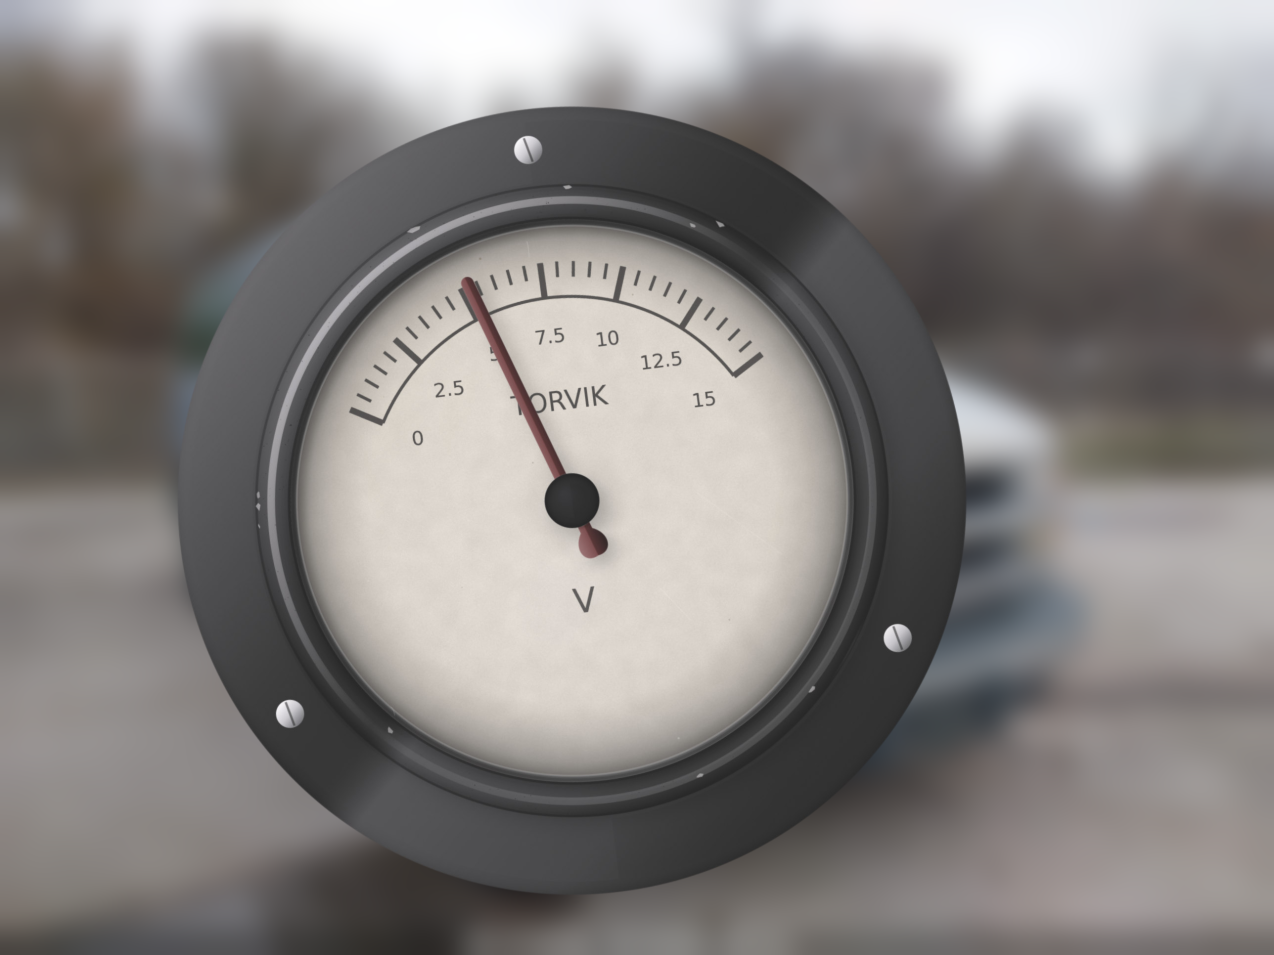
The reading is {"value": 5.25, "unit": "V"}
